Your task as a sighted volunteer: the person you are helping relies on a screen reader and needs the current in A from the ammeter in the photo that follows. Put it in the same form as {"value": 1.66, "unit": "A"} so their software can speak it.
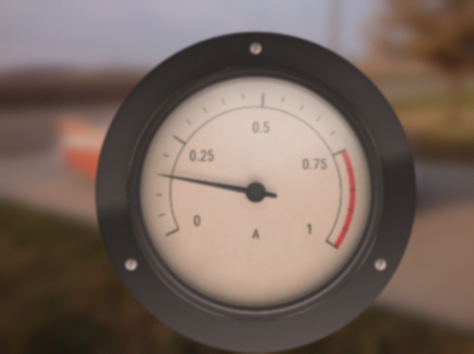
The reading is {"value": 0.15, "unit": "A"}
